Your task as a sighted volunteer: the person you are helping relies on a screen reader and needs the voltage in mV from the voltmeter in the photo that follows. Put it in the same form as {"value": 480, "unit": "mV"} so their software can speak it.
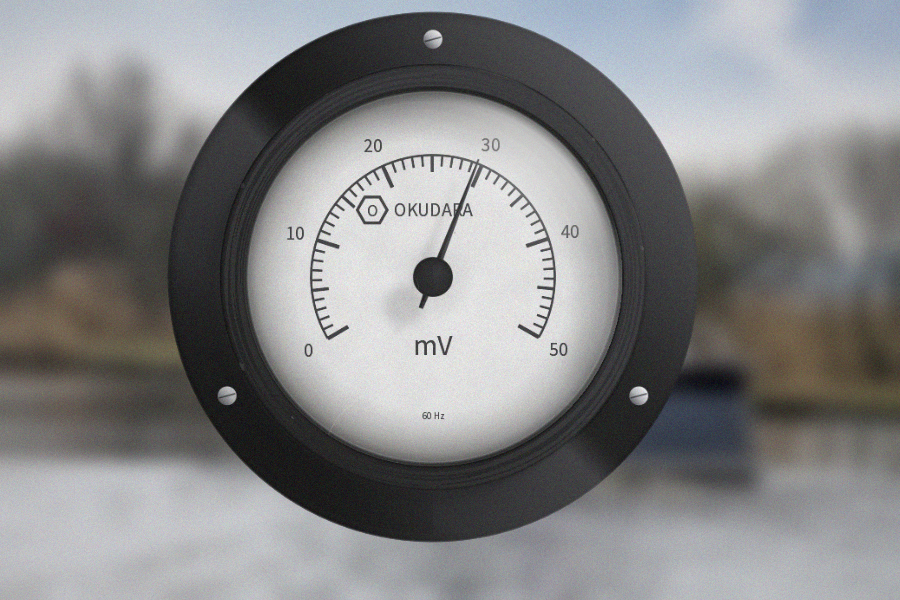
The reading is {"value": 29.5, "unit": "mV"}
